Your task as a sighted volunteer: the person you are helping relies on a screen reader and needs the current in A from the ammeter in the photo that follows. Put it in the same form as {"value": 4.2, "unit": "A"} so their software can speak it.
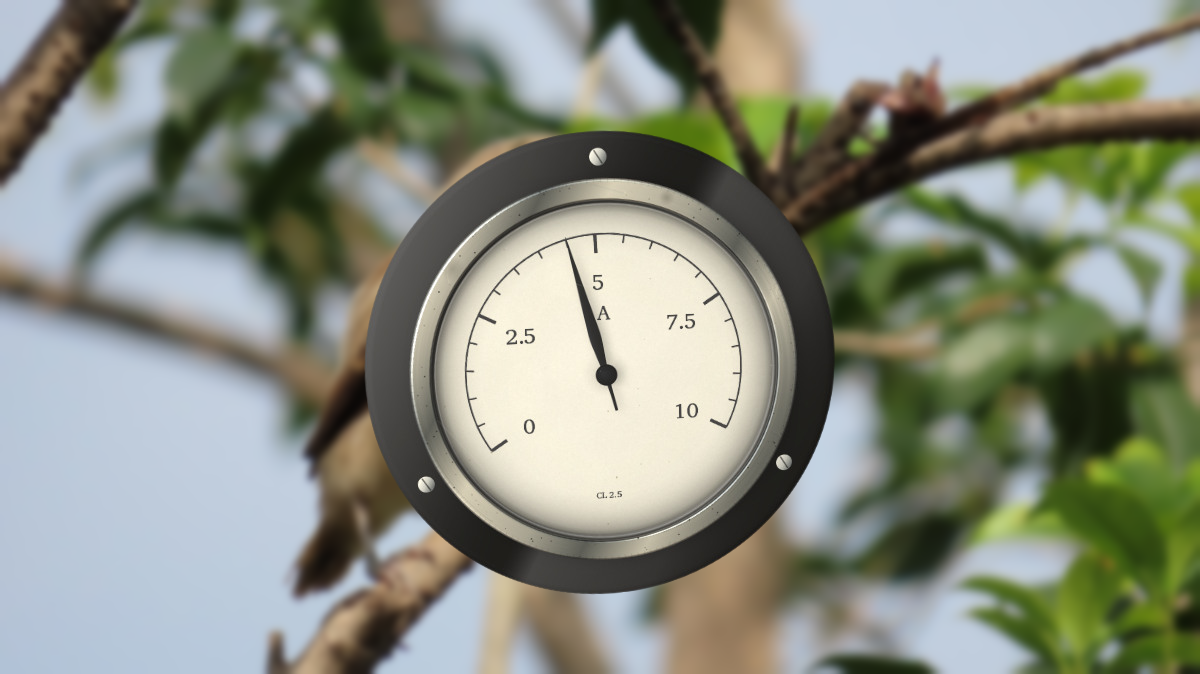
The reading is {"value": 4.5, "unit": "A"}
